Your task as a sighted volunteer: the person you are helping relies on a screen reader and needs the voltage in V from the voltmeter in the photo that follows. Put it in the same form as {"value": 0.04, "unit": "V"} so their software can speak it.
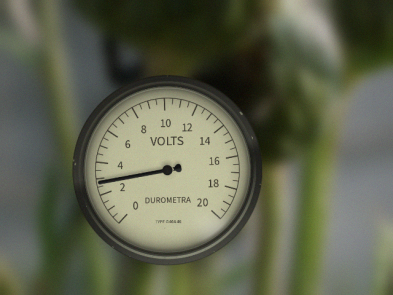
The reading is {"value": 2.75, "unit": "V"}
